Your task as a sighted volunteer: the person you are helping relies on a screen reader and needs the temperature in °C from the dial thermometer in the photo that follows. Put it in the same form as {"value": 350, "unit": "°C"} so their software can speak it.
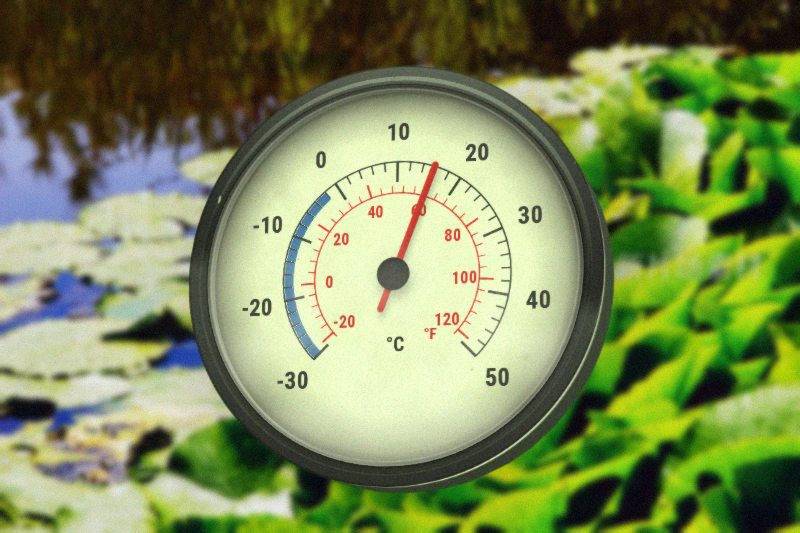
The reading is {"value": 16, "unit": "°C"}
